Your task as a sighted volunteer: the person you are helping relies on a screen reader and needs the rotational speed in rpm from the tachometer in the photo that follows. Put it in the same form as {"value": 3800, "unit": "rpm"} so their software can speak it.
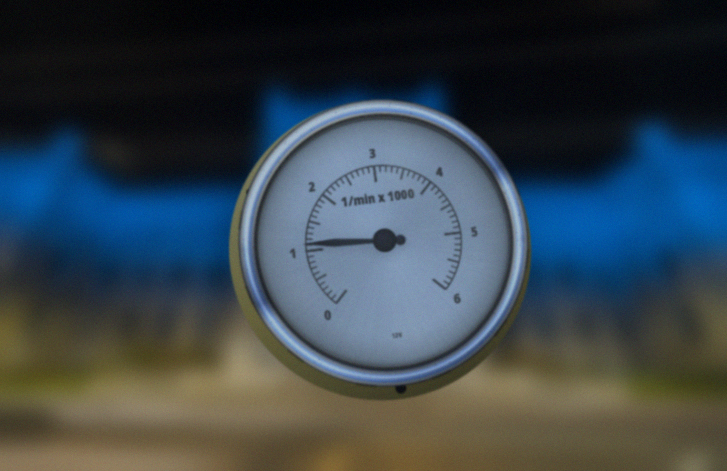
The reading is {"value": 1100, "unit": "rpm"}
